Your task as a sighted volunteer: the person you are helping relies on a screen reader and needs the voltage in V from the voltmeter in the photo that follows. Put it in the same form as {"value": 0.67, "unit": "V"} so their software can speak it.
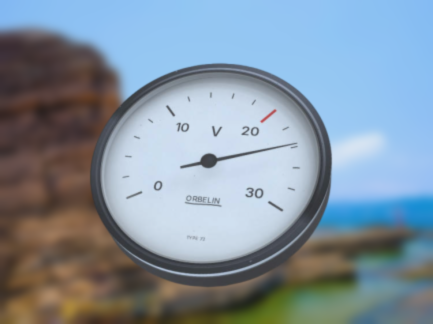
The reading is {"value": 24, "unit": "V"}
